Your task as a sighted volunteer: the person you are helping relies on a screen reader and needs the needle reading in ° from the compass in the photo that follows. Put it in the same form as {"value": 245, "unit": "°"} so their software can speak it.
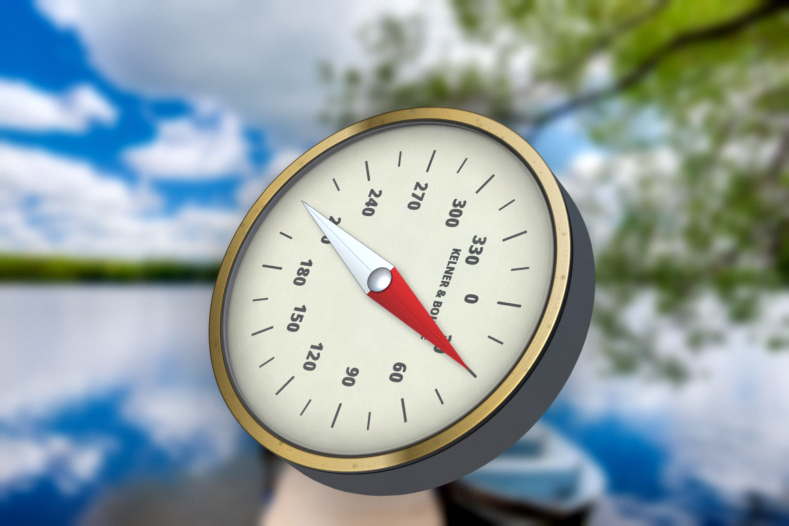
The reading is {"value": 30, "unit": "°"}
